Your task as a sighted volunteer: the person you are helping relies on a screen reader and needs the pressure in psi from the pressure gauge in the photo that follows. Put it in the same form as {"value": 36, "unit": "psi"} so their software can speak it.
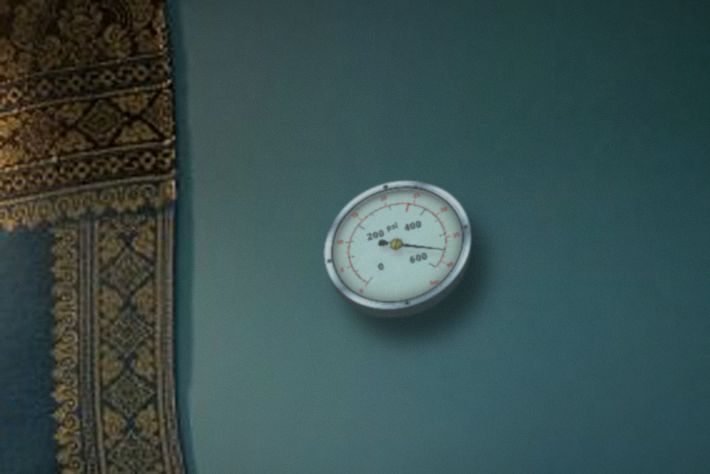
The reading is {"value": 550, "unit": "psi"}
